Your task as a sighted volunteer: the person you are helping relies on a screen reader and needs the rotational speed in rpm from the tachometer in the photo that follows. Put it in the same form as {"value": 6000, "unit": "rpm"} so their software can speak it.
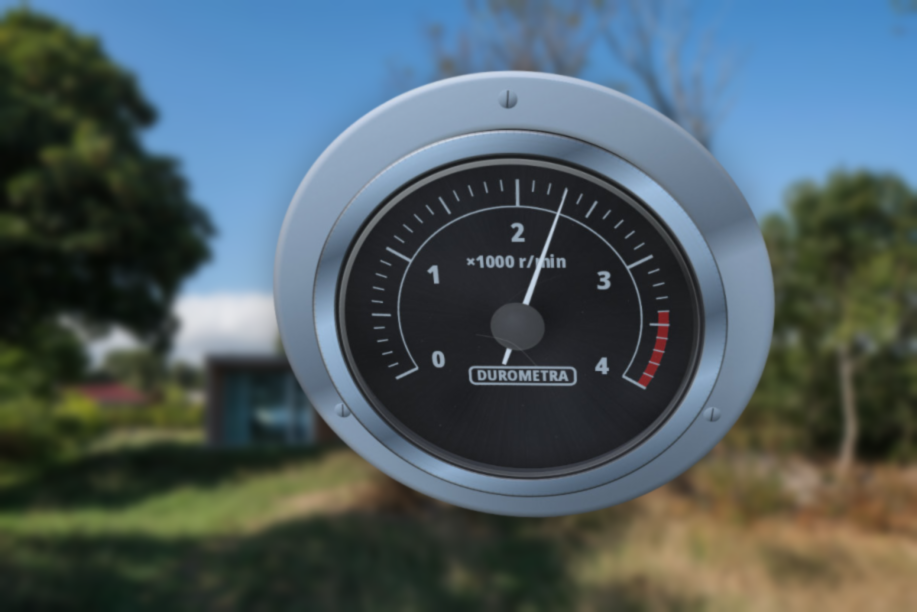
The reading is {"value": 2300, "unit": "rpm"}
